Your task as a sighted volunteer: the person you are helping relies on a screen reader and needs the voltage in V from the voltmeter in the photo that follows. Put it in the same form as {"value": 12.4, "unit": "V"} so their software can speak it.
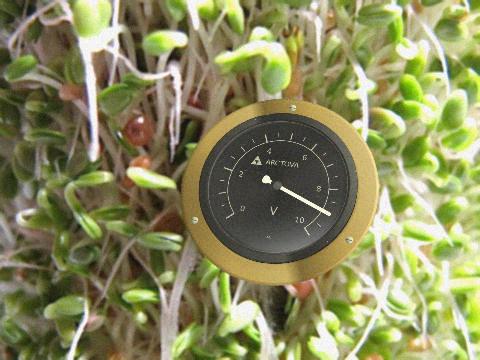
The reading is {"value": 9, "unit": "V"}
